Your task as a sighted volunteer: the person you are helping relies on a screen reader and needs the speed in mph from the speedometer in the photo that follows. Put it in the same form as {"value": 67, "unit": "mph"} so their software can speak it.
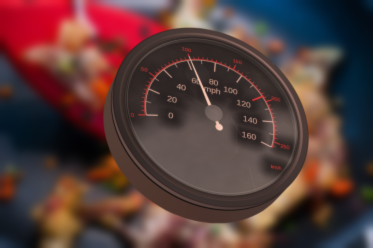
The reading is {"value": 60, "unit": "mph"}
